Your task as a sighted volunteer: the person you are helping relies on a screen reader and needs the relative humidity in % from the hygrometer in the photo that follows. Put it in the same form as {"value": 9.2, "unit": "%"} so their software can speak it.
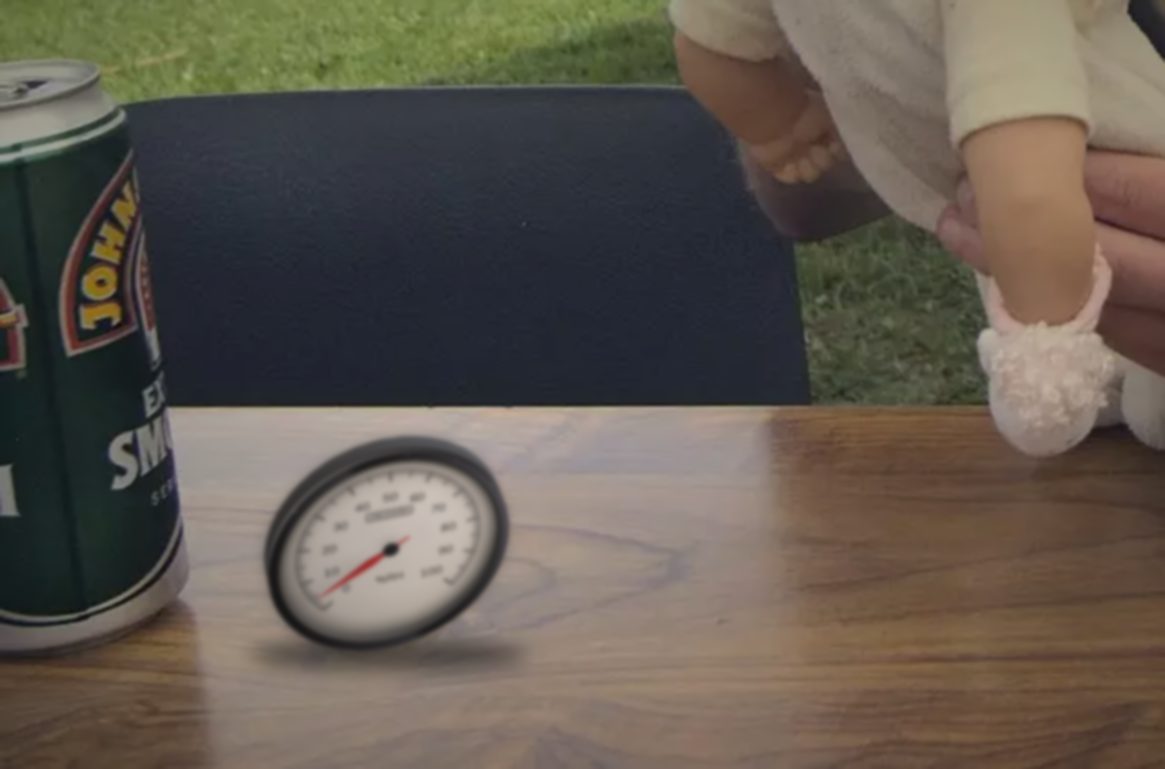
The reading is {"value": 5, "unit": "%"}
